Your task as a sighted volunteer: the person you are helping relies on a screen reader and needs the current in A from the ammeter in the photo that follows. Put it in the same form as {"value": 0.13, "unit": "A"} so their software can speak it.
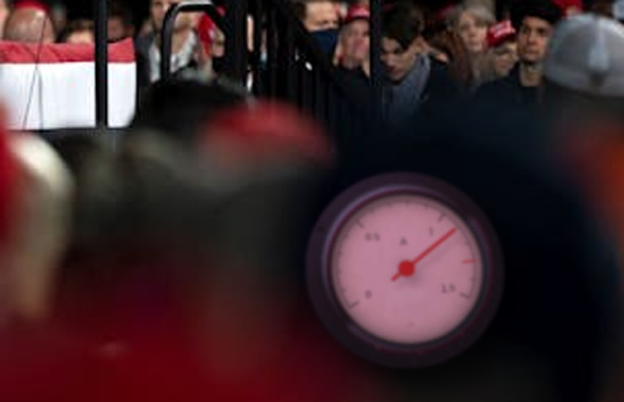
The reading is {"value": 1.1, "unit": "A"}
